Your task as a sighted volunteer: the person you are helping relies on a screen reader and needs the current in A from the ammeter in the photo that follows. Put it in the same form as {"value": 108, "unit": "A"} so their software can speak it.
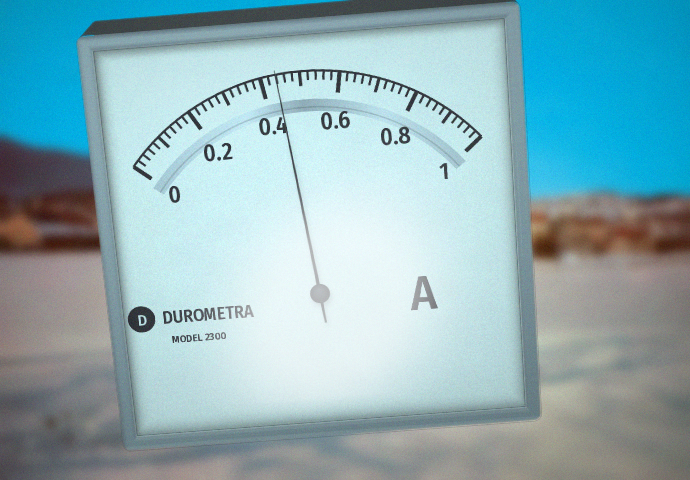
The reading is {"value": 0.44, "unit": "A"}
